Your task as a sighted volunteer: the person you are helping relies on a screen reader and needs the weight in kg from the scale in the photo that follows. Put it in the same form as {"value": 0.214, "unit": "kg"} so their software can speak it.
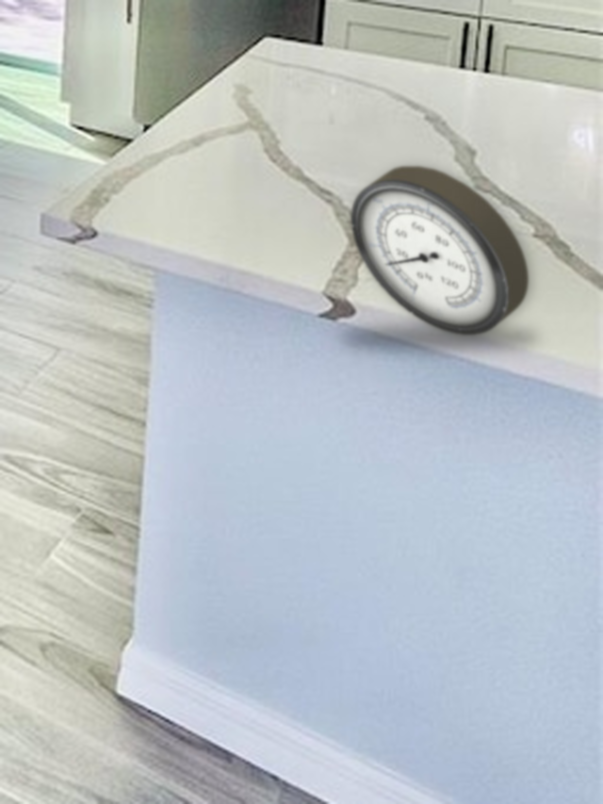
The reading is {"value": 15, "unit": "kg"}
